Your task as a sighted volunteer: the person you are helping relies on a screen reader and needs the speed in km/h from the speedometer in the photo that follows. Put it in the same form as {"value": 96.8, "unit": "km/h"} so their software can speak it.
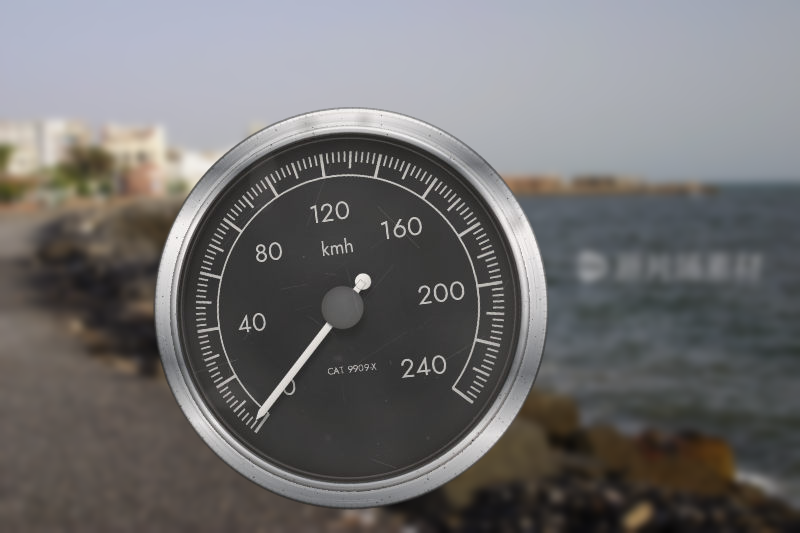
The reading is {"value": 2, "unit": "km/h"}
